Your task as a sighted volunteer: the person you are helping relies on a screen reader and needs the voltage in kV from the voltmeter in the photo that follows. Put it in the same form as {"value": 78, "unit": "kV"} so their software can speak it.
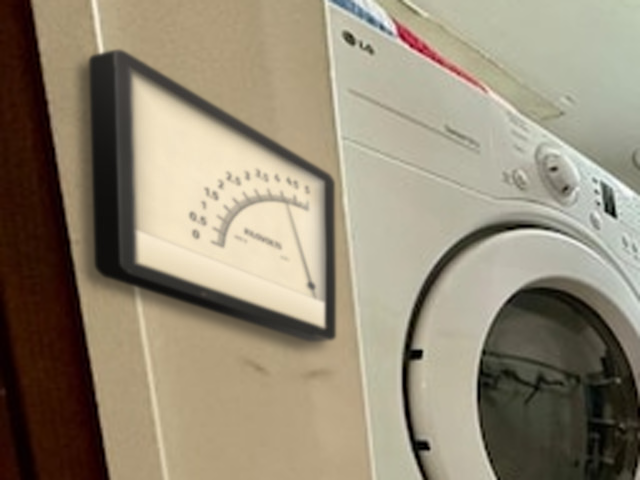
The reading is {"value": 4, "unit": "kV"}
